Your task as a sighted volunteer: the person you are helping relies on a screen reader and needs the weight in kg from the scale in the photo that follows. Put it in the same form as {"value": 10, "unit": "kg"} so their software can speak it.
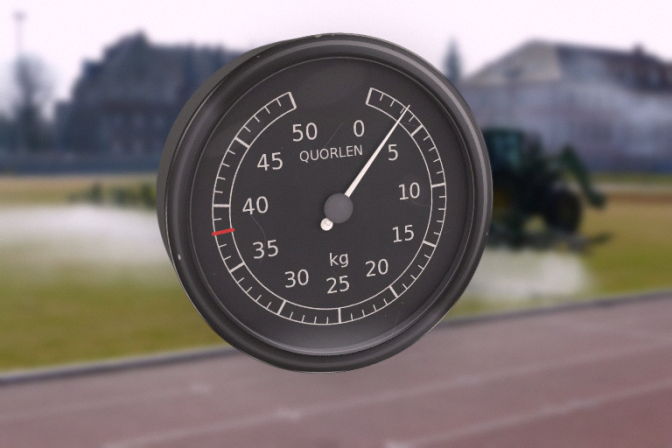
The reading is {"value": 3, "unit": "kg"}
